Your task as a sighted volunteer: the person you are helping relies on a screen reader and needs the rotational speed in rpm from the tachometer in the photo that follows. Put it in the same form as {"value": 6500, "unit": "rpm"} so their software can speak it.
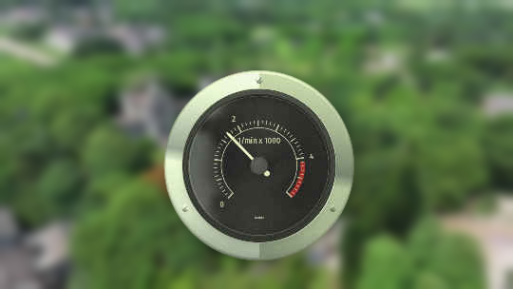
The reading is {"value": 1700, "unit": "rpm"}
